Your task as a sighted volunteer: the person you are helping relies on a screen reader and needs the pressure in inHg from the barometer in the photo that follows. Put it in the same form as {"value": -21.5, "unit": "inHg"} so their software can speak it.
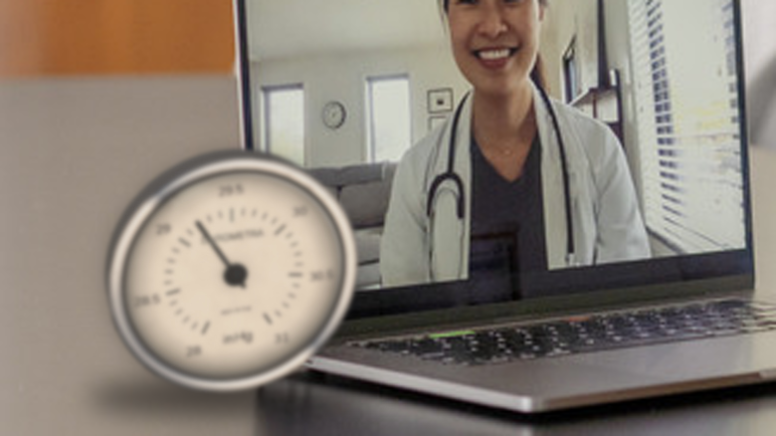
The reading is {"value": 29.2, "unit": "inHg"}
